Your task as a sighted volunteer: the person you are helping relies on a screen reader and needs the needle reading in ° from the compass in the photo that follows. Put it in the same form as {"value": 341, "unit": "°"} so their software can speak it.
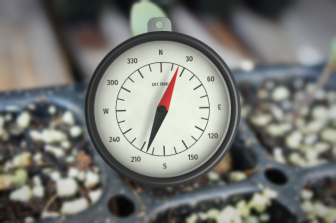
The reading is {"value": 22.5, "unit": "°"}
